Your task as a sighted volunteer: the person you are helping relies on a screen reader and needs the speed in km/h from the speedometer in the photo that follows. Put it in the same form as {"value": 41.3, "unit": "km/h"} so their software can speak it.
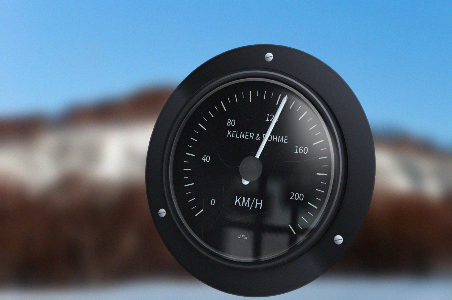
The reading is {"value": 125, "unit": "km/h"}
